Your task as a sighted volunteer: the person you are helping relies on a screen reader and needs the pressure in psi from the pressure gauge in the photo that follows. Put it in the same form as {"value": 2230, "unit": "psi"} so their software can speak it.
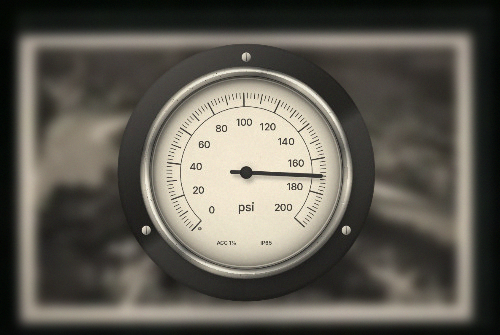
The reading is {"value": 170, "unit": "psi"}
